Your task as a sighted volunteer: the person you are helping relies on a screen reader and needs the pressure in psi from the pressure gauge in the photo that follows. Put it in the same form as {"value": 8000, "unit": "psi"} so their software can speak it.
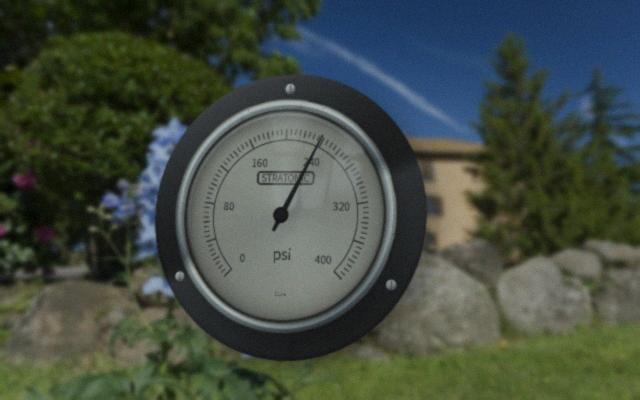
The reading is {"value": 240, "unit": "psi"}
